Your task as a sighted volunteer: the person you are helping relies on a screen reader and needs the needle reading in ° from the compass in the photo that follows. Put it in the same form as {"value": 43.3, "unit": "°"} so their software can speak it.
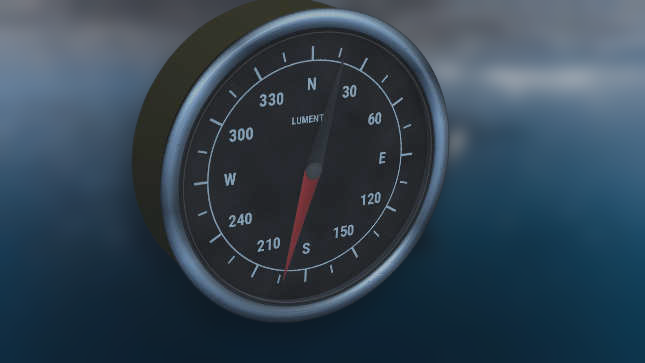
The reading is {"value": 195, "unit": "°"}
